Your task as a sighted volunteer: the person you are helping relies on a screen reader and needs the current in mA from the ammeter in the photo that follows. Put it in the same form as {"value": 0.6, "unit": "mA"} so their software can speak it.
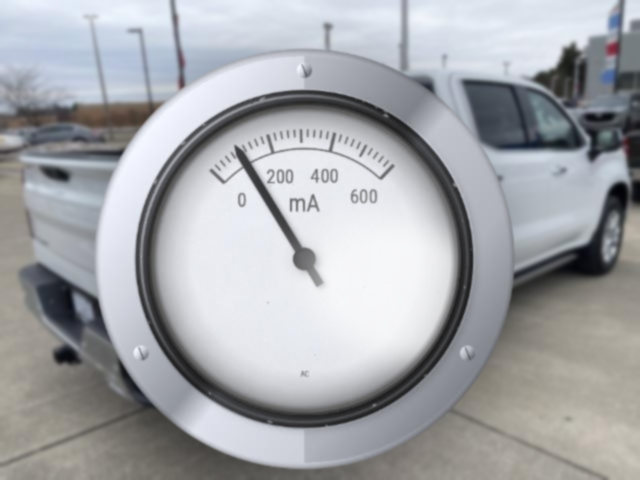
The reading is {"value": 100, "unit": "mA"}
